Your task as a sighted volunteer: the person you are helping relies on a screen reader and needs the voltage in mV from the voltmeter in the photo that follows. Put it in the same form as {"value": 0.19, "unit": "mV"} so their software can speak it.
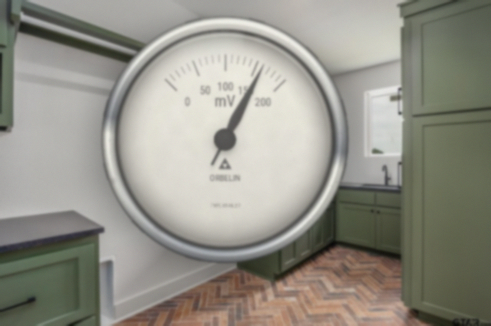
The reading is {"value": 160, "unit": "mV"}
